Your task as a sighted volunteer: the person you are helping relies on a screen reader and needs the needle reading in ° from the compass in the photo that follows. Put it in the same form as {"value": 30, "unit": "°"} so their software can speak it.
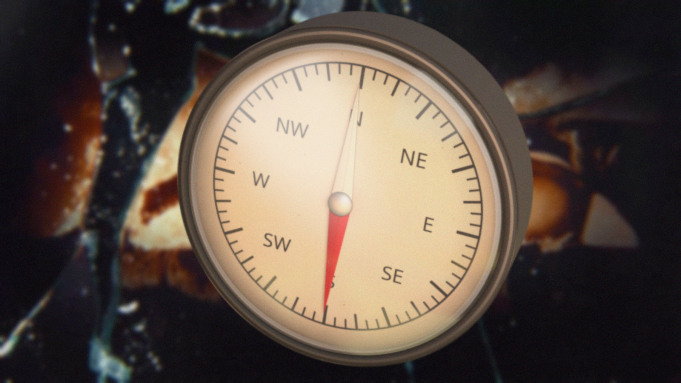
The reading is {"value": 180, "unit": "°"}
